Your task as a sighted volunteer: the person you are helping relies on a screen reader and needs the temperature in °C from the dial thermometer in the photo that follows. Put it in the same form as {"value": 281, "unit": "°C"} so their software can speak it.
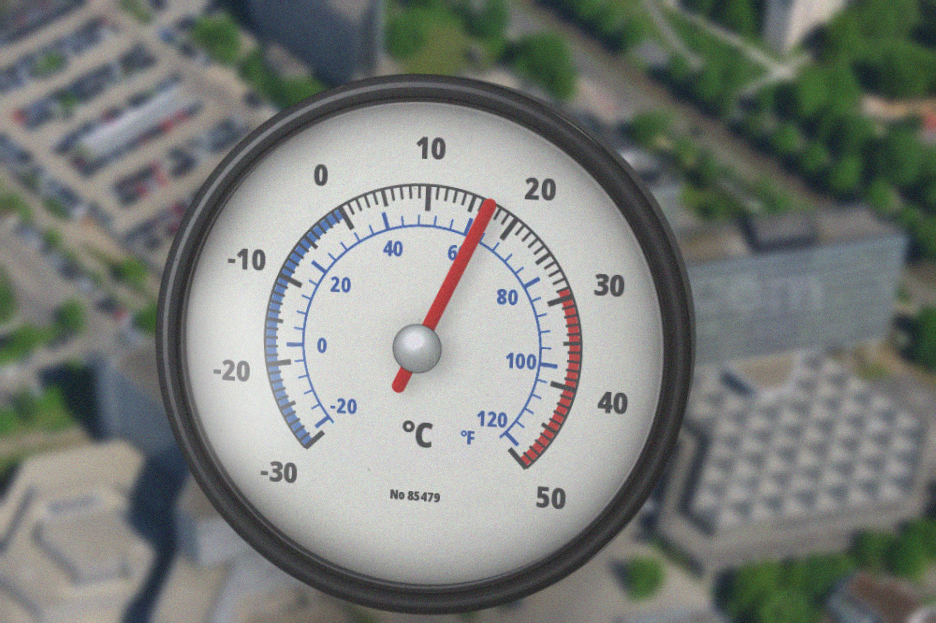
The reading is {"value": 17, "unit": "°C"}
